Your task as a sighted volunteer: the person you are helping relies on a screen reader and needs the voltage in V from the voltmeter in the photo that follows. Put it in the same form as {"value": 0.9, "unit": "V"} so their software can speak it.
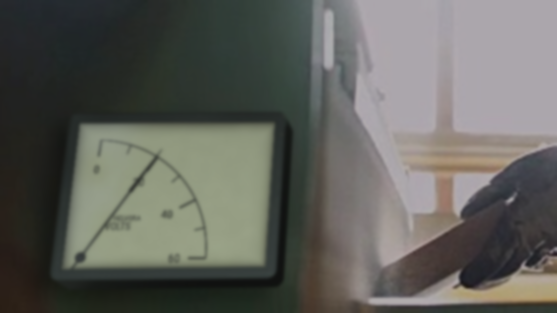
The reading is {"value": 20, "unit": "V"}
